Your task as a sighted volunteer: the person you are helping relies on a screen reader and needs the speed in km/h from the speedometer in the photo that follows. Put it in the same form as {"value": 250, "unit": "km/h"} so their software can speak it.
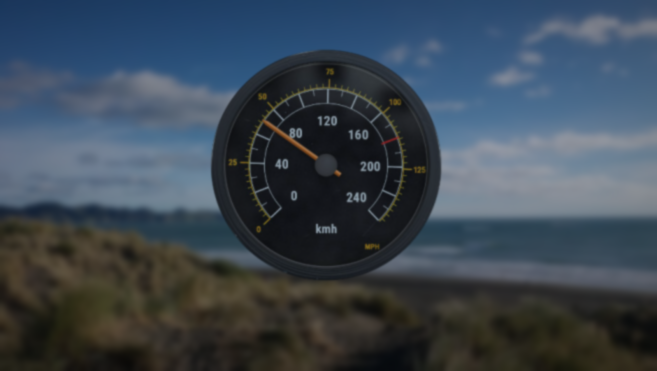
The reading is {"value": 70, "unit": "km/h"}
